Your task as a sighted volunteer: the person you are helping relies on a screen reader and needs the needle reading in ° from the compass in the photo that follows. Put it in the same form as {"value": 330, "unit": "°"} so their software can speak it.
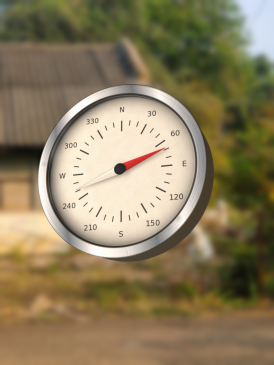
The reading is {"value": 70, "unit": "°"}
